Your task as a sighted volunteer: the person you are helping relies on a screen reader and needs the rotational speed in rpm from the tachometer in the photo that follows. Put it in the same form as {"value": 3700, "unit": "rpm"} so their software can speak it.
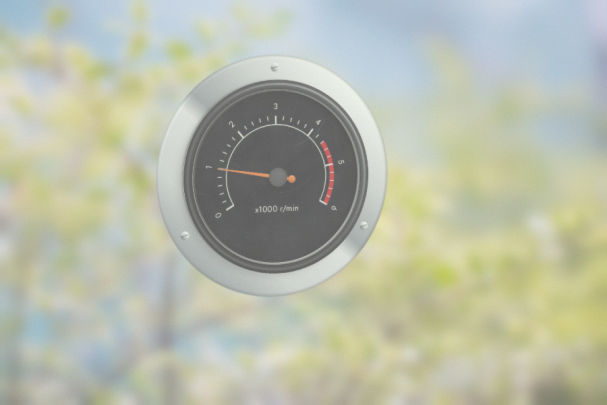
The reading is {"value": 1000, "unit": "rpm"}
